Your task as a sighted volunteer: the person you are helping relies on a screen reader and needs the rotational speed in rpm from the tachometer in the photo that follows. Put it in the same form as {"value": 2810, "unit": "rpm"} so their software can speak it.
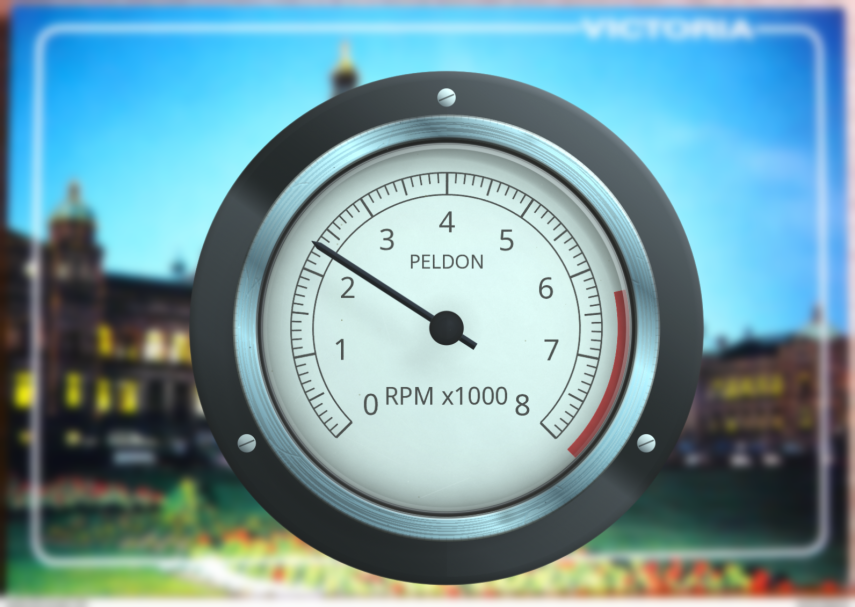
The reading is {"value": 2300, "unit": "rpm"}
